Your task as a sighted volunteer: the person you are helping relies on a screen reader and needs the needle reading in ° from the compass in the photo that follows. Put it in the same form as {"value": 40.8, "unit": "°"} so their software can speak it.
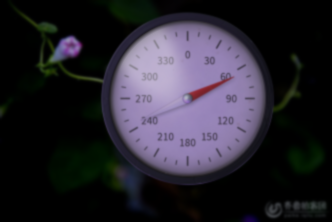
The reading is {"value": 65, "unit": "°"}
